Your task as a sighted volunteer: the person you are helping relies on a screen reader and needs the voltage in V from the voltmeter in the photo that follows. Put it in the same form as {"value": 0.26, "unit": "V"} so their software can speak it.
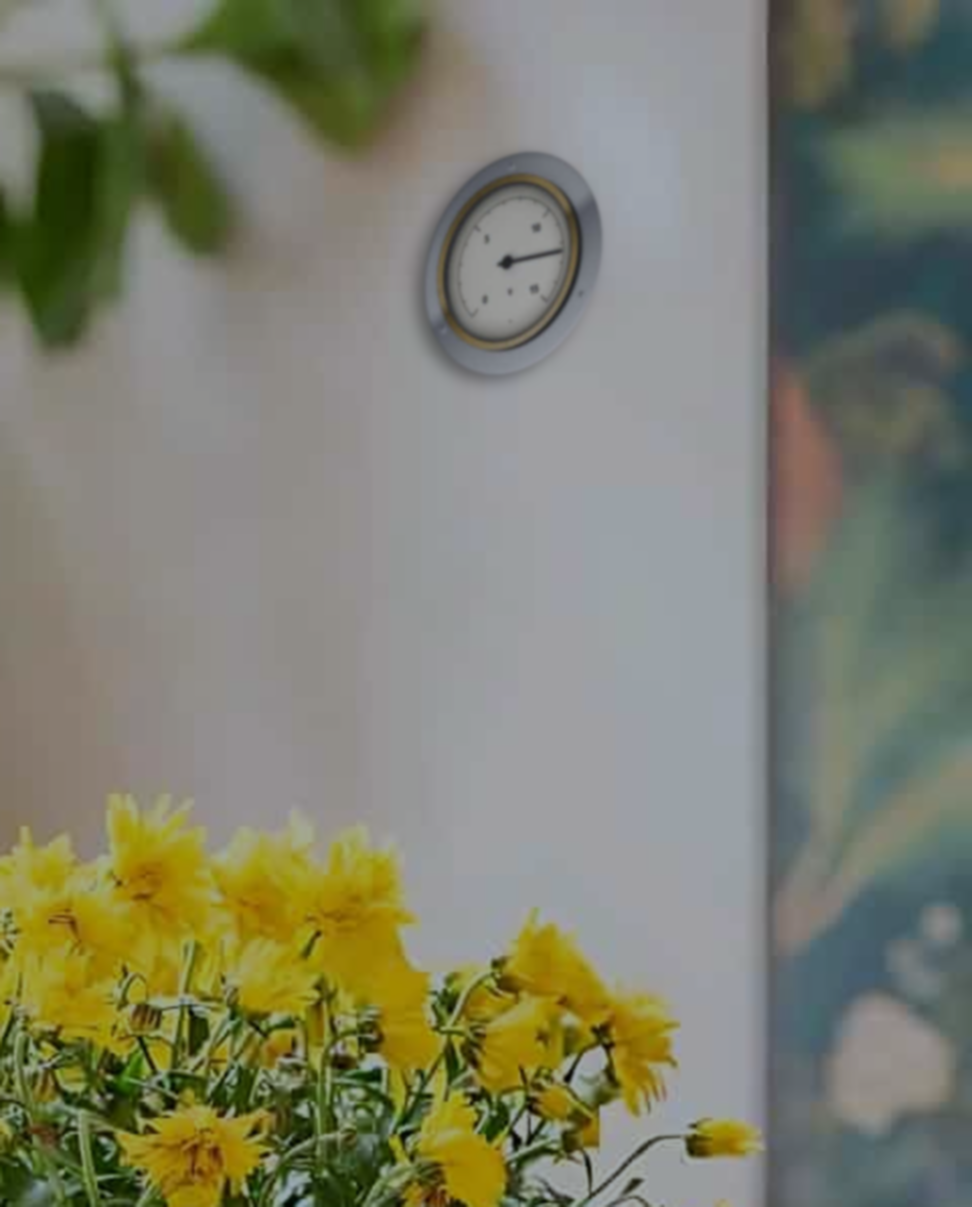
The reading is {"value": 12.5, "unit": "V"}
